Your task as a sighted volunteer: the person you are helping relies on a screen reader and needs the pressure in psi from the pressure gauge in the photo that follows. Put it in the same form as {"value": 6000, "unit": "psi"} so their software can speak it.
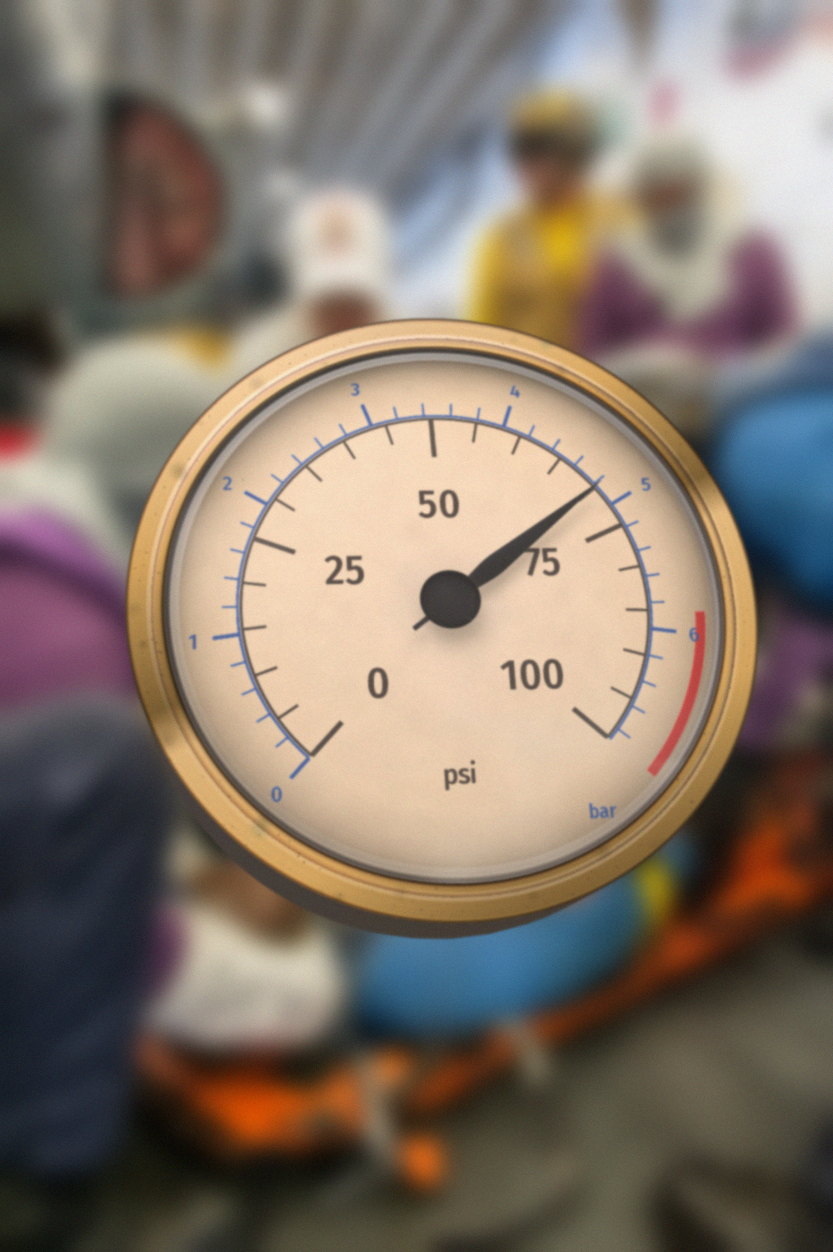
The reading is {"value": 70, "unit": "psi"}
